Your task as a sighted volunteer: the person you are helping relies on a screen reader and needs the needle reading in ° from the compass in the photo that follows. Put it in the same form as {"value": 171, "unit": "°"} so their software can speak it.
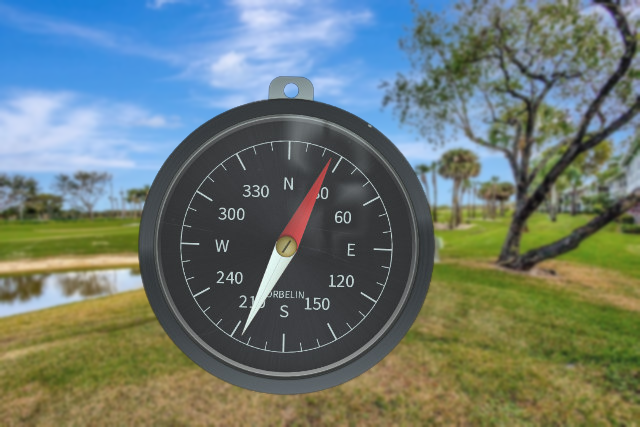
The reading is {"value": 25, "unit": "°"}
